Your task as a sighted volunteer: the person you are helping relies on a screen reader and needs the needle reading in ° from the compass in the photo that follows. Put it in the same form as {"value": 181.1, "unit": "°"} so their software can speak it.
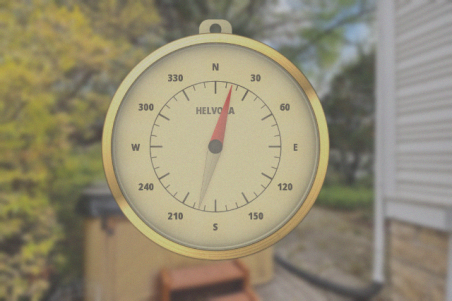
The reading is {"value": 15, "unit": "°"}
